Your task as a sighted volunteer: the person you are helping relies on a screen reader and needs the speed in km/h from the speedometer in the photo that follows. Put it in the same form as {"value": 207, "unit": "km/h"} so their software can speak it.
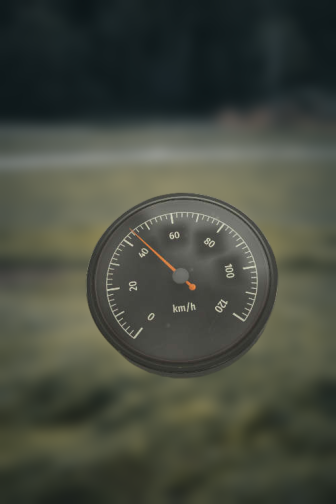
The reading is {"value": 44, "unit": "km/h"}
